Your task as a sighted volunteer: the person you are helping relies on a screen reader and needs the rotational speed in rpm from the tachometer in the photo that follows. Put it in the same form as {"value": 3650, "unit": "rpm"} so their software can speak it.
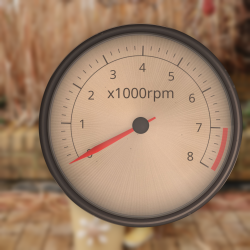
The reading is {"value": 0, "unit": "rpm"}
